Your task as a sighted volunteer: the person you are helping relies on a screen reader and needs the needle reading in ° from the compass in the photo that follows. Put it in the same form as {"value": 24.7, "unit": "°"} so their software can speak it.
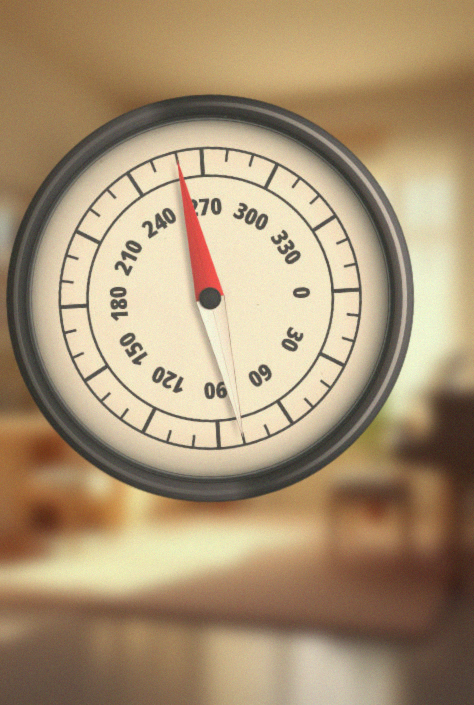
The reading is {"value": 260, "unit": "°"}
